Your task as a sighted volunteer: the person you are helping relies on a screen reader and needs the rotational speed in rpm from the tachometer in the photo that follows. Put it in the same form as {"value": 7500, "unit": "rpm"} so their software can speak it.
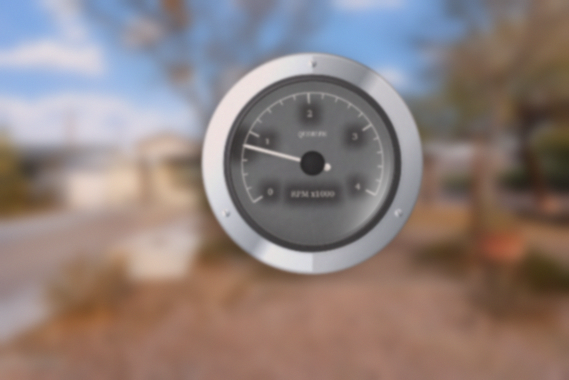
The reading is {"value": 800, "unit": "rpm"}
